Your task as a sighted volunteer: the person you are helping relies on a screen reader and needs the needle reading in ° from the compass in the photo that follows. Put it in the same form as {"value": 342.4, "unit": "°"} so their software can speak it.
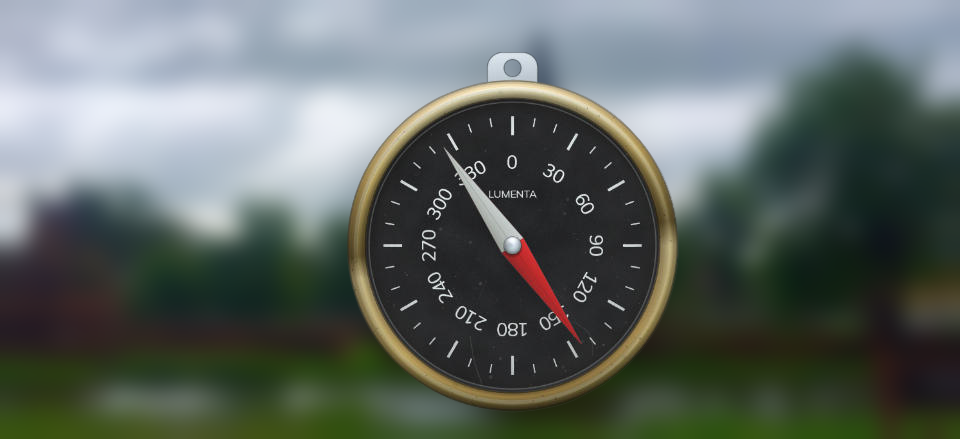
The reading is {"value": 145, "unit": "°"}
